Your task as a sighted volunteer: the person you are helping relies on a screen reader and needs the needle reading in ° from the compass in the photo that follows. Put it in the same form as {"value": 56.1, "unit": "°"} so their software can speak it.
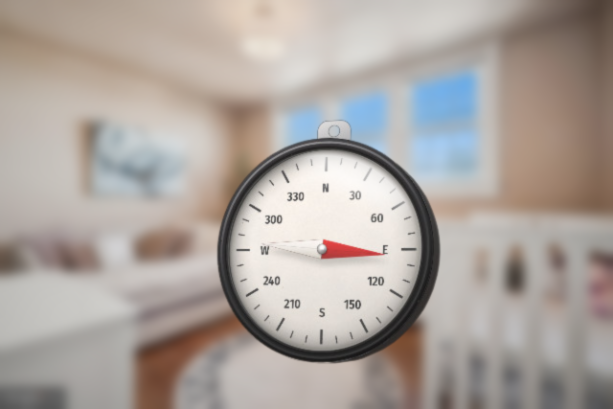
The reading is {"value": 95, "unit": "°"}
